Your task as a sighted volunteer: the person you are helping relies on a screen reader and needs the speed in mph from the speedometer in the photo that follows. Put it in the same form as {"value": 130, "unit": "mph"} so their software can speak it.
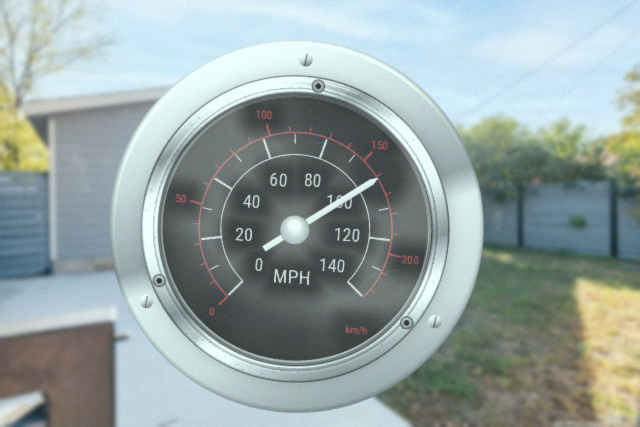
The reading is {"value": 100, "unit": "mph"}
